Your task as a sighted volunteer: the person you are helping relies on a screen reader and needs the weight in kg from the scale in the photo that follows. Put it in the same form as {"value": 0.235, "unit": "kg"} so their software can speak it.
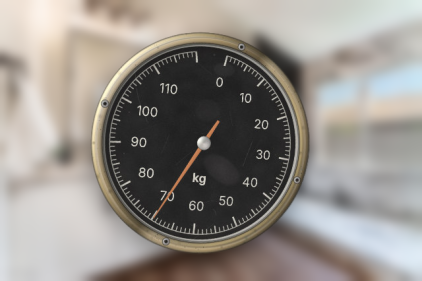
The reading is {"value": 70, "unit": "kg"}
